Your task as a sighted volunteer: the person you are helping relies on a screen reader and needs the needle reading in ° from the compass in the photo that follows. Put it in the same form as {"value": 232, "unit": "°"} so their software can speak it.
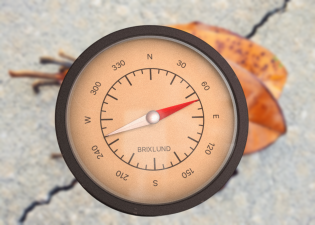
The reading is {"value": 70, "unit": "°"}
